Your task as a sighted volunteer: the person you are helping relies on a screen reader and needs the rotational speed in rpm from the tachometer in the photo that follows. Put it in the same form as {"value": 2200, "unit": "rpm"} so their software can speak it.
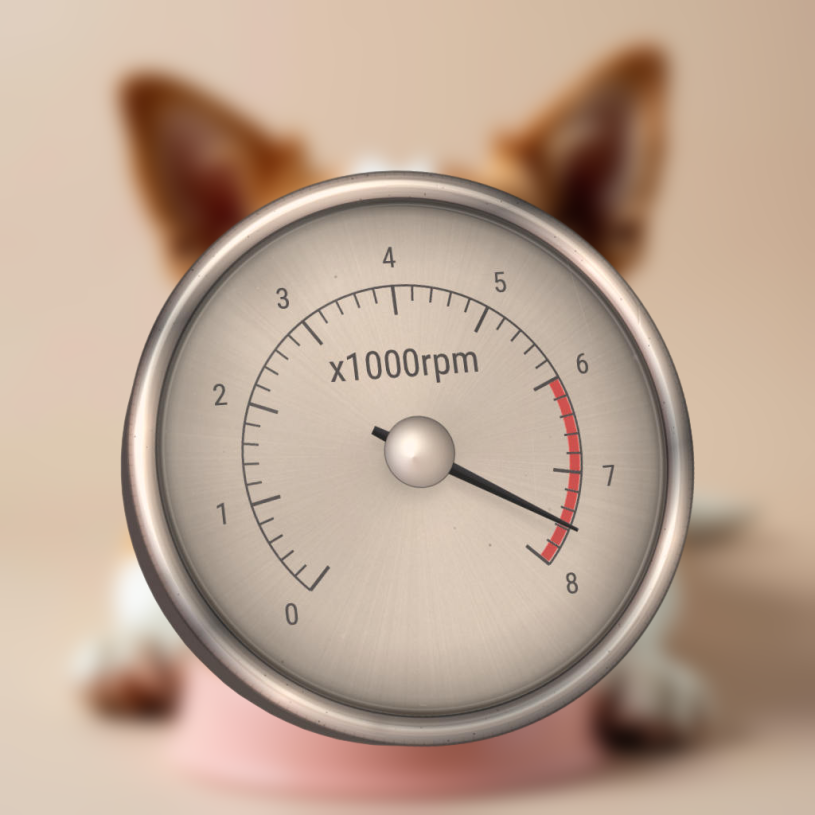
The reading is {"value": 7600, "unit": "rpm"}
